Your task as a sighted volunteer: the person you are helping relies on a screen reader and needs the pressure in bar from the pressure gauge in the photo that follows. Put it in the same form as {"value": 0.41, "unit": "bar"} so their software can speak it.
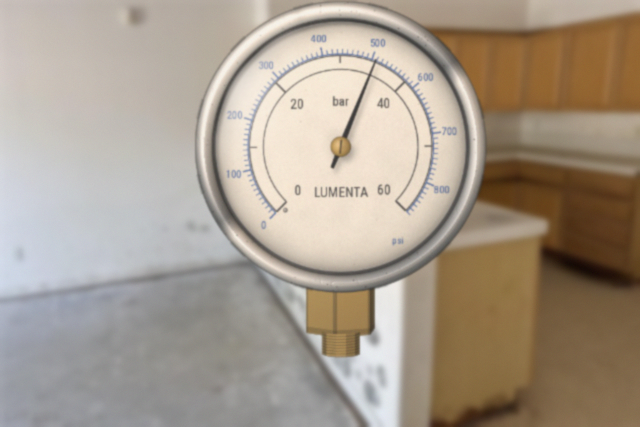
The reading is {"value": 35, "unit": "bar"}
